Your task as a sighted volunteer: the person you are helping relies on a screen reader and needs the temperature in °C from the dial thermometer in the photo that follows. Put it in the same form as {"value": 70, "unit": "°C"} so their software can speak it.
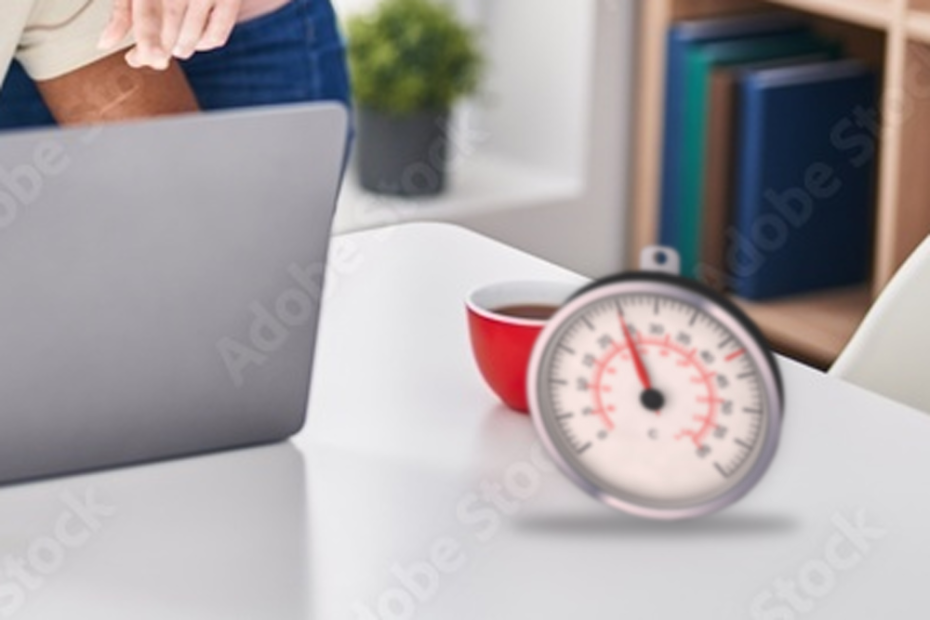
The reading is {"value": 25, "unit": "°C"}
